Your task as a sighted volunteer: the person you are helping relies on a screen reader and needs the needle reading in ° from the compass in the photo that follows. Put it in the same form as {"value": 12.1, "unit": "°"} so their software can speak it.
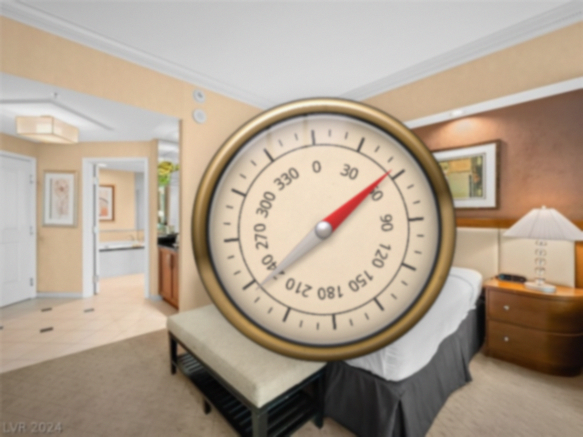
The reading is {"value": 55, "unit": "°"}
